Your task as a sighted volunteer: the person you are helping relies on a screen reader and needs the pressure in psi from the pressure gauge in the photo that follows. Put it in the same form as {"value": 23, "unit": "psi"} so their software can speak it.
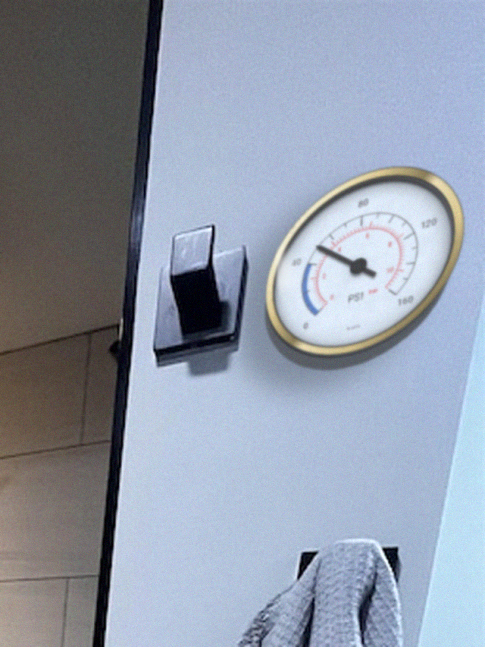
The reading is {"value": 50, "unit": "psi"}
